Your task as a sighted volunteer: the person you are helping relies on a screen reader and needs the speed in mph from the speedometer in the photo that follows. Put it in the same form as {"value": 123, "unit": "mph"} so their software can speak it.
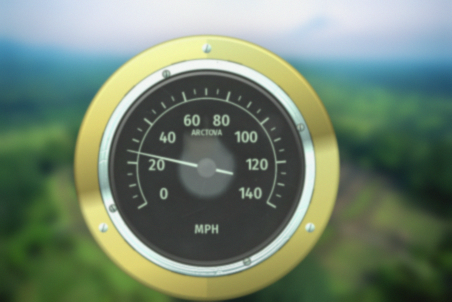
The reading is {"value": 25, "unit": "mph"}
